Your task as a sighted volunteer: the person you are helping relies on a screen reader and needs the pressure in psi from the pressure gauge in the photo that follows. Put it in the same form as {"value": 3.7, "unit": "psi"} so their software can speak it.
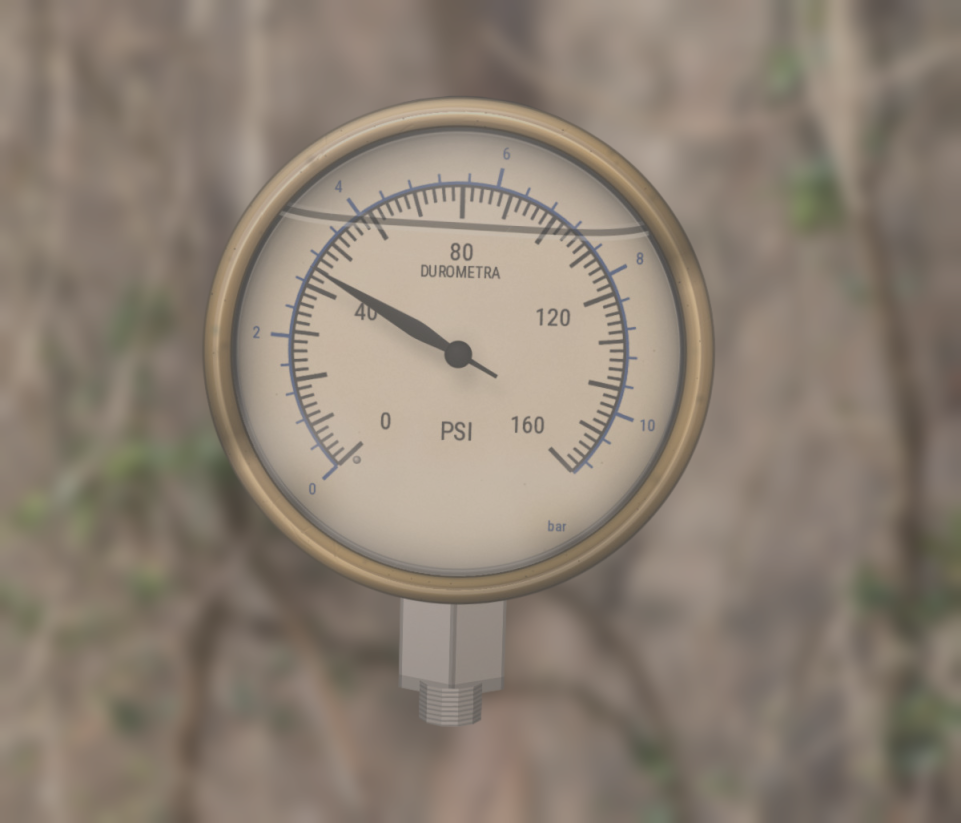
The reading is {"value": 44, "unit": "psi"}
